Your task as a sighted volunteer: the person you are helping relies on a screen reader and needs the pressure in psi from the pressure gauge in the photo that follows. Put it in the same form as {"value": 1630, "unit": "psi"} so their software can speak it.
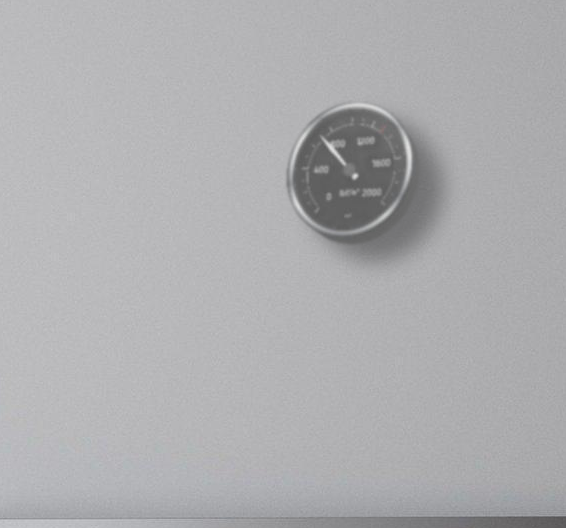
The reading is {"value": 700, "unit": "psi"}
